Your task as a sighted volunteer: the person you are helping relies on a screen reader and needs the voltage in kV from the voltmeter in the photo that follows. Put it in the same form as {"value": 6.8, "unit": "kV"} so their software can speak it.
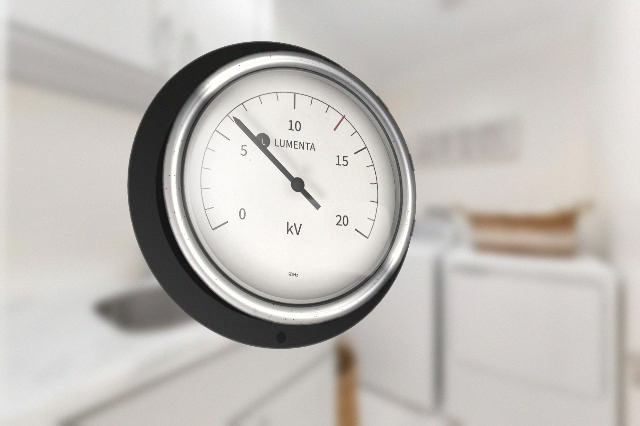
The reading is {"value": 6, "unit": "kV"}
